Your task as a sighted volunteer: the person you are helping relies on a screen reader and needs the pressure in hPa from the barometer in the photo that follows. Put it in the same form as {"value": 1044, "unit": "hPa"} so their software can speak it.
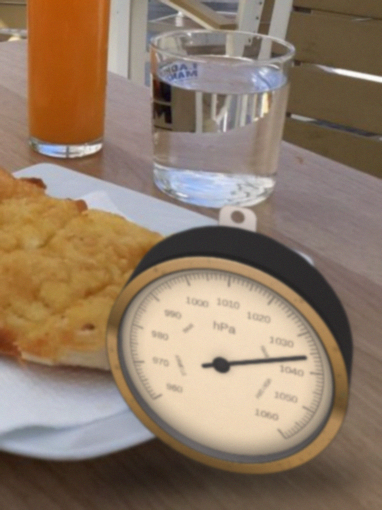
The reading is {"value": 1035, "unit": "hPa"}
